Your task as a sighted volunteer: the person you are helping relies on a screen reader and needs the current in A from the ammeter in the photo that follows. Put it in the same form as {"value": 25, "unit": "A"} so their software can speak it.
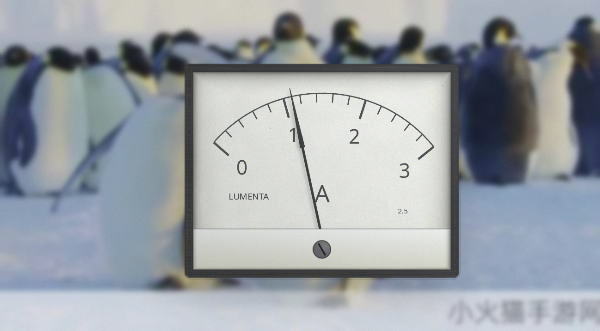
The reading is {"value": 1.1, "unit": "A"}
